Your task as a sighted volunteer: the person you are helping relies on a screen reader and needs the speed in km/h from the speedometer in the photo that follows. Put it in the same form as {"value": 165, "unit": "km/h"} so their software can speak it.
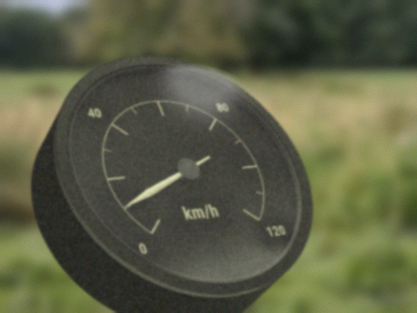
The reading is {"value": 10, "unit": "km/h"}
